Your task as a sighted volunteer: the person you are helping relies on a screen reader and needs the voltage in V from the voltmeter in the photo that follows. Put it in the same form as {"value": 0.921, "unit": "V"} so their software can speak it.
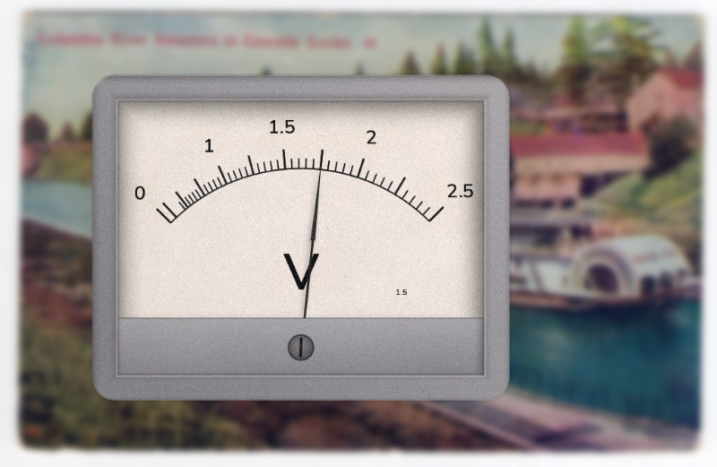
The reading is {"value": 1.75, "unit": "V"}
